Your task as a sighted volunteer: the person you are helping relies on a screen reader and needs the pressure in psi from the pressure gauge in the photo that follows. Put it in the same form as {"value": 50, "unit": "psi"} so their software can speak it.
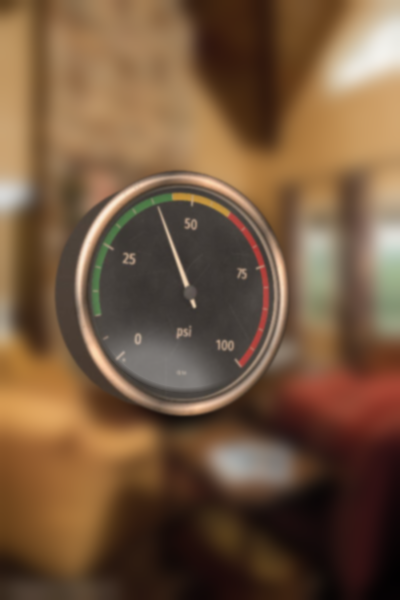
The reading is {"value": 40, "unit": "psi"}
